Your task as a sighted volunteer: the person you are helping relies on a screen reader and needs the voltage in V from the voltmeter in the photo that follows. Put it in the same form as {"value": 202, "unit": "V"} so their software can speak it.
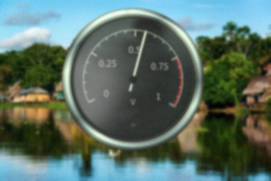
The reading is {"value": 0.55, "unit": "V"}
